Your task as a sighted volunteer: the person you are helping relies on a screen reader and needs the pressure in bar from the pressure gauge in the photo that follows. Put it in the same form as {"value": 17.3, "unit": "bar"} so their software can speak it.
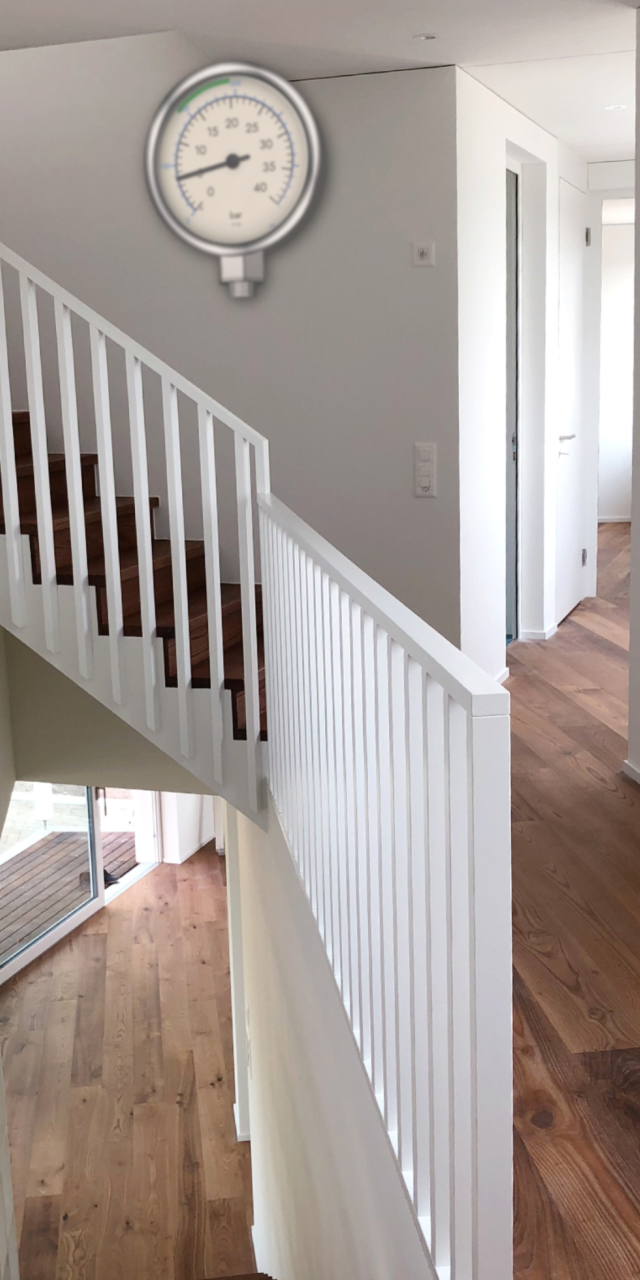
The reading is {"value": 5, "unit": "bar"}
